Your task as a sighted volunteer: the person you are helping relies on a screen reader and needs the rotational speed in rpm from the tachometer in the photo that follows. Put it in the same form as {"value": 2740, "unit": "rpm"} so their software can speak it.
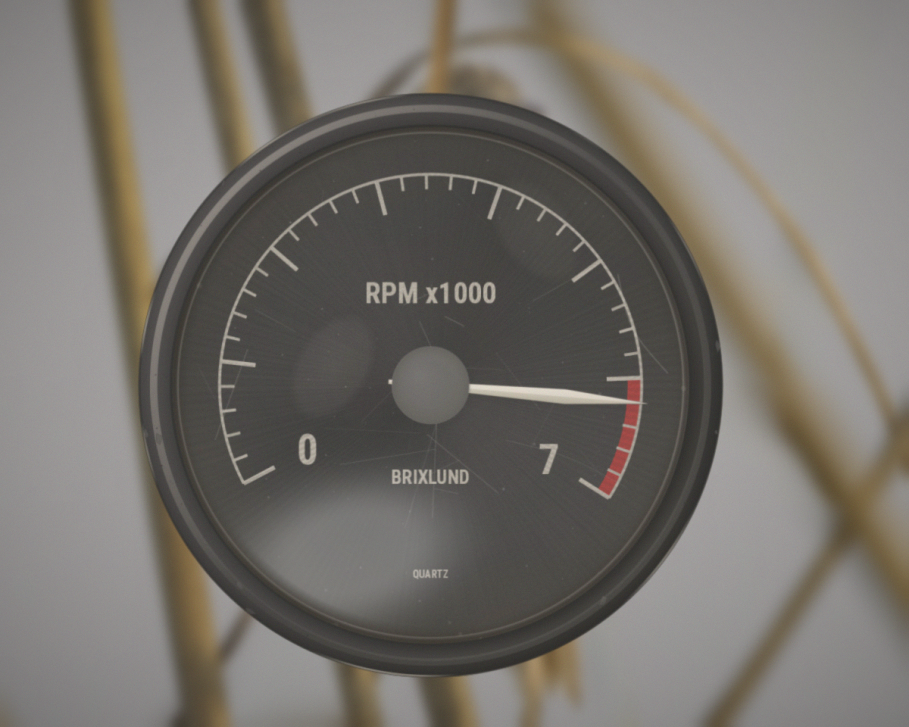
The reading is {"value": 6200, "unit": "rpm"}
